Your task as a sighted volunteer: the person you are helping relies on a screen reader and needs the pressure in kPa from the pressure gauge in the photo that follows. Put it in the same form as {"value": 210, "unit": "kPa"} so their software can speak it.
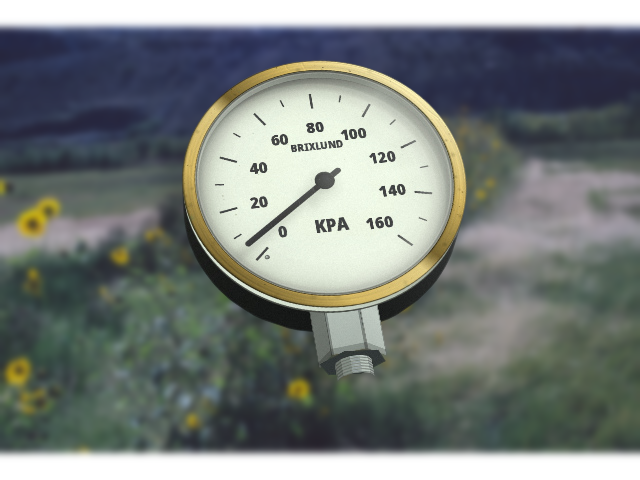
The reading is {"value": 5, "unit": "kPa"}
